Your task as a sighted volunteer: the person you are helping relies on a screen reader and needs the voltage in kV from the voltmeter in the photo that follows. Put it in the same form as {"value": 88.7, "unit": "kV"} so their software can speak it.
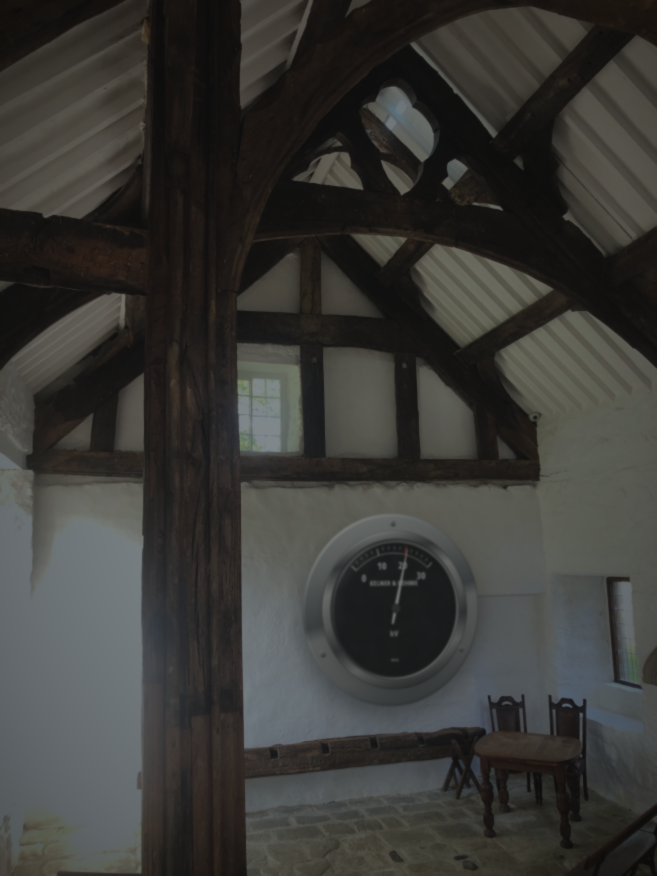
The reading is {"value": 20, "unit": "kV"}
